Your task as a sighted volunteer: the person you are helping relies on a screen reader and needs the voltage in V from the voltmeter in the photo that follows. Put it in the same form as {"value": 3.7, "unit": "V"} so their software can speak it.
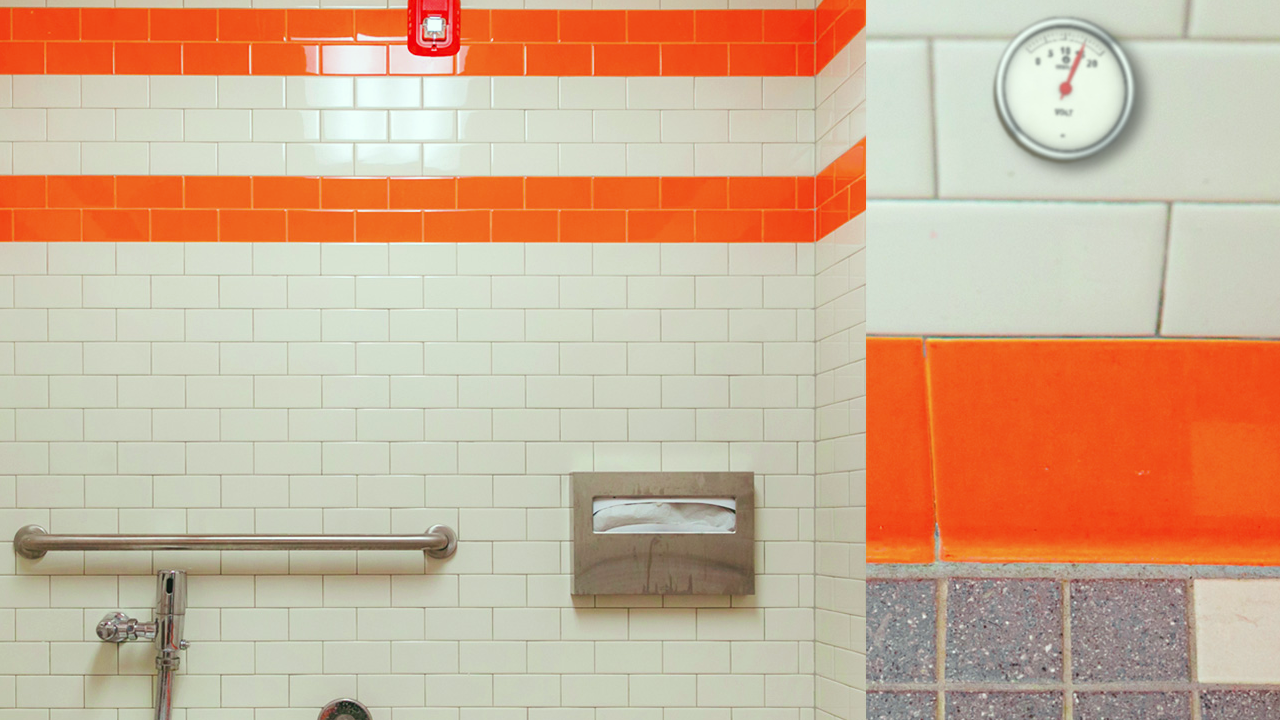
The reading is {"value": 15, "unit": "V"}
